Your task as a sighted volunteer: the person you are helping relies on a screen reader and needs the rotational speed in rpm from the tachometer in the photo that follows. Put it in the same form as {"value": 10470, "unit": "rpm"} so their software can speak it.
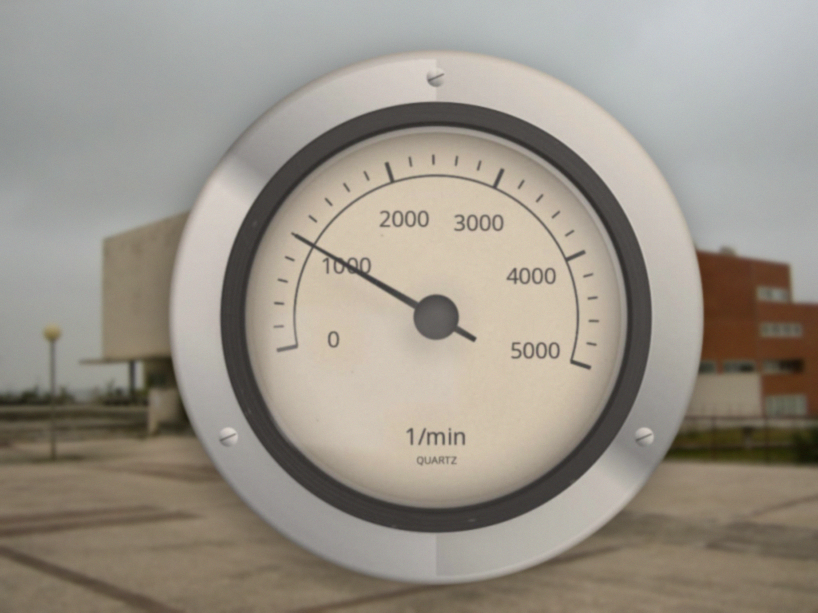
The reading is {"value": 1000, "unit": "rpm"}
